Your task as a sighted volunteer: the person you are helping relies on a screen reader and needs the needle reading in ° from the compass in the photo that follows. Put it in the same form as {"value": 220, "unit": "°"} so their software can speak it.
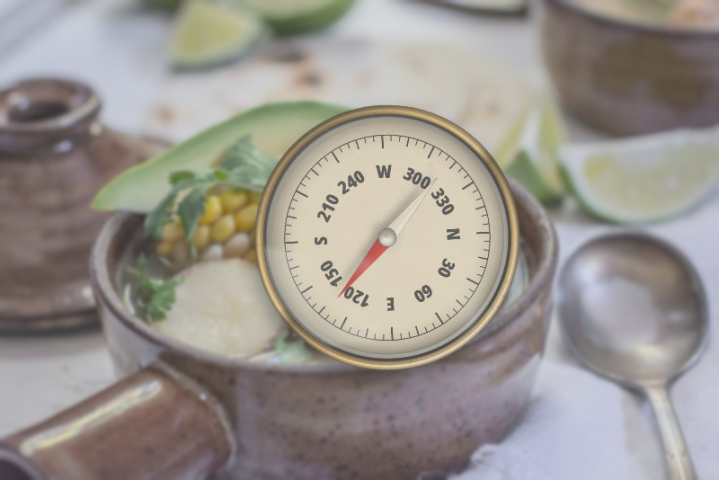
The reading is {"value": 132.5, "unit": "°"}
